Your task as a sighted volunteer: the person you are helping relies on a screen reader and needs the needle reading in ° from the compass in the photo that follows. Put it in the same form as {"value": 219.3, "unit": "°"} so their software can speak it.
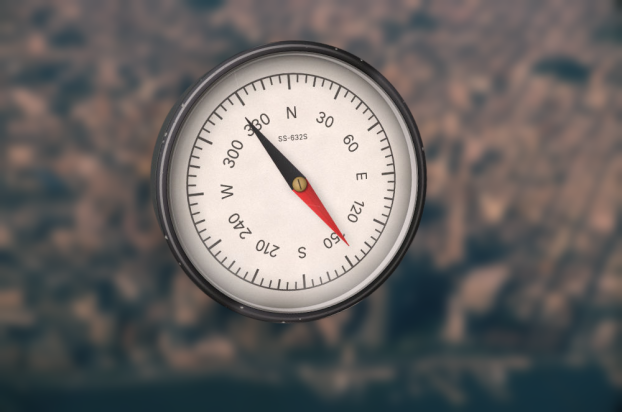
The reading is {"value": 145, "unit": "°"}
